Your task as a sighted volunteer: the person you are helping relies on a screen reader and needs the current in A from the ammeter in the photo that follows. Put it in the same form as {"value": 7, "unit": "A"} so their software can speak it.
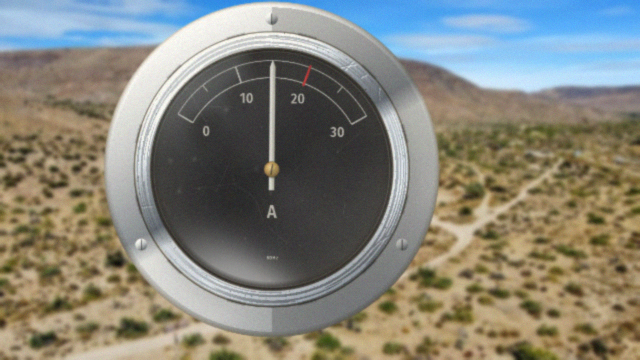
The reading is {"value": 15, "unit": "A"}
